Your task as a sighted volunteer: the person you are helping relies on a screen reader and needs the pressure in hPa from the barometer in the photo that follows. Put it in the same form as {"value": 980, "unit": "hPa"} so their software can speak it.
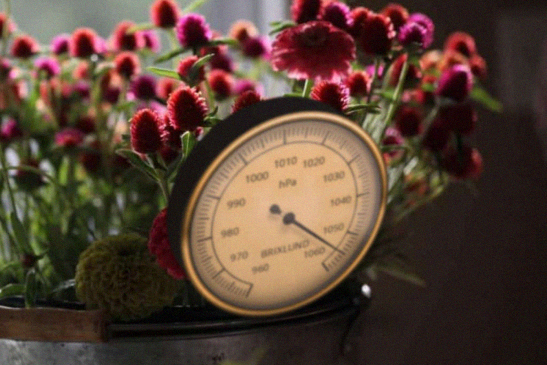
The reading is {"value": 1055, "unit": "hPa"}
